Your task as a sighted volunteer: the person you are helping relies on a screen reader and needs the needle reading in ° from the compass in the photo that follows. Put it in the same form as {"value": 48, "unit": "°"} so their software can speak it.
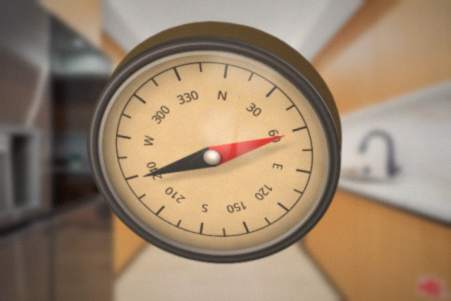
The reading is {"value": 60, "unit": "°"}
